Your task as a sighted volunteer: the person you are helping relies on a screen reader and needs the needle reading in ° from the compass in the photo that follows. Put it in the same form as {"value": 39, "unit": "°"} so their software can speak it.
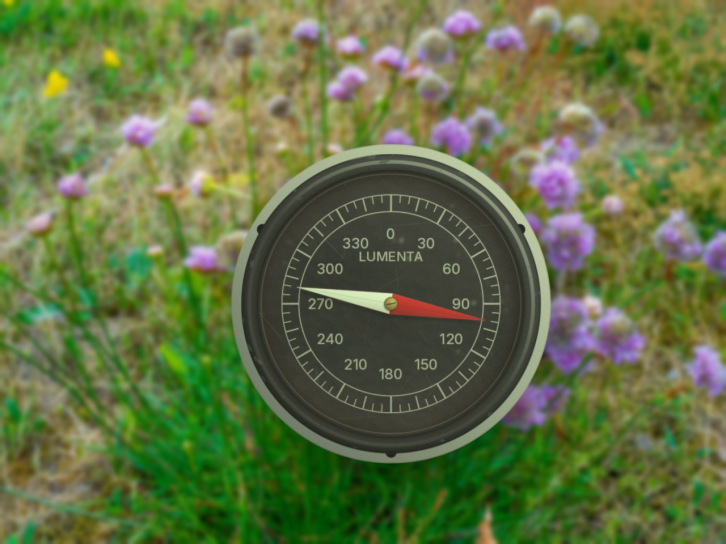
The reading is {"value": 100, "unit": "°"}
